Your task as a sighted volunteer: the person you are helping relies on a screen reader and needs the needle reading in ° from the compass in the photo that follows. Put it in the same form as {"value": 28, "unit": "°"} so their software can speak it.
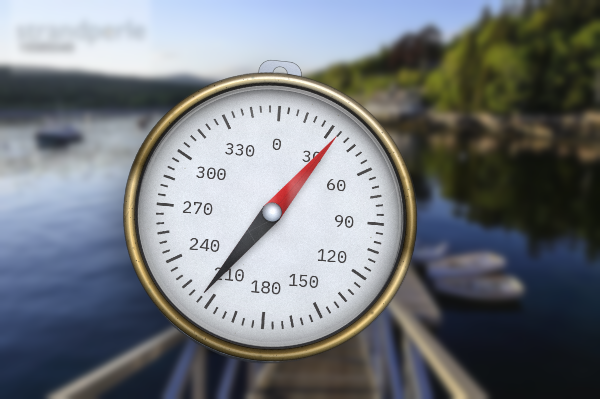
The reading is {"value": 35, "unit": "°"}
